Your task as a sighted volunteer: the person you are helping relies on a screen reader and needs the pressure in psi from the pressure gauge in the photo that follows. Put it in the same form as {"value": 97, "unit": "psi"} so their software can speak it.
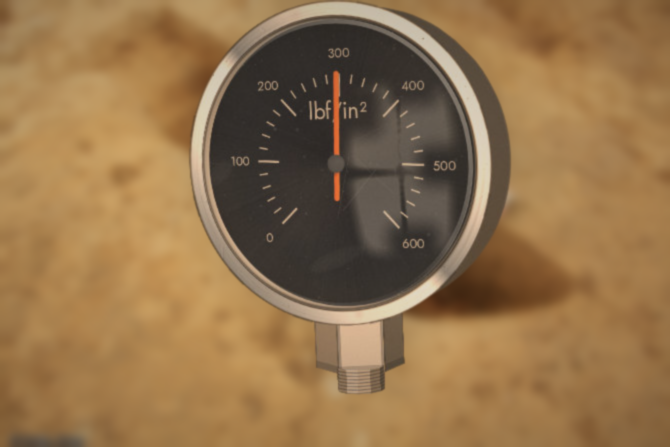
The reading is {"value": 300, "unit": "psi"}
